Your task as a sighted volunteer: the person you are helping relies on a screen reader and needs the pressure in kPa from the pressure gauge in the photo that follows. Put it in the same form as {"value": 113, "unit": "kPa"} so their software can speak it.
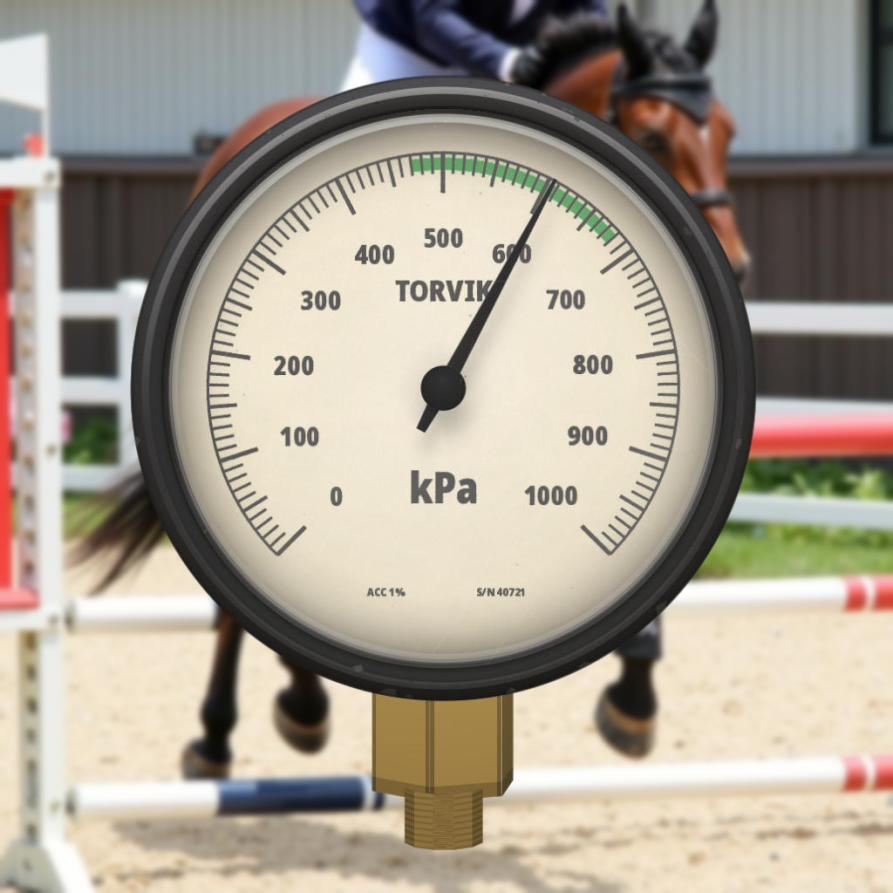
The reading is {"value": 605, "unit": "kPa"}
